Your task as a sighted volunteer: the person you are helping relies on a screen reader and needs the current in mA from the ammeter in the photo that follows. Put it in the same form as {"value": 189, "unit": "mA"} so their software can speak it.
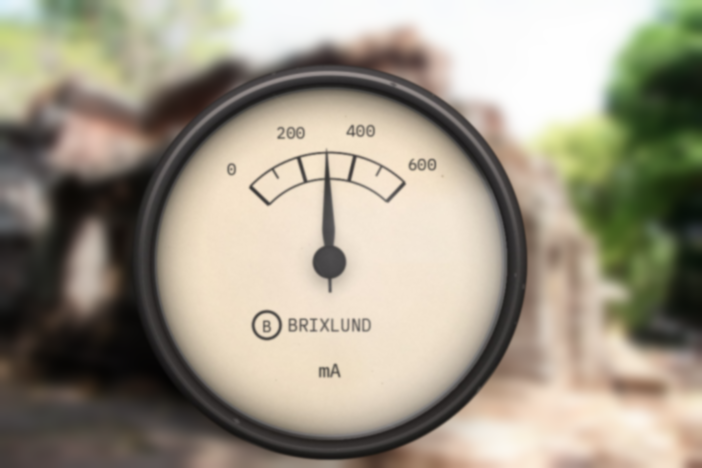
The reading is {"value": 300, "unit": "mA"}
